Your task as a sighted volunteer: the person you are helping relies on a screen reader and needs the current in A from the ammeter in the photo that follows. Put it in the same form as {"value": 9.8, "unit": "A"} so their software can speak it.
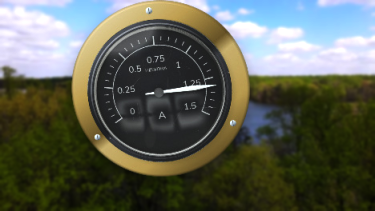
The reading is {"value": 1.3, "unit": "A"}
